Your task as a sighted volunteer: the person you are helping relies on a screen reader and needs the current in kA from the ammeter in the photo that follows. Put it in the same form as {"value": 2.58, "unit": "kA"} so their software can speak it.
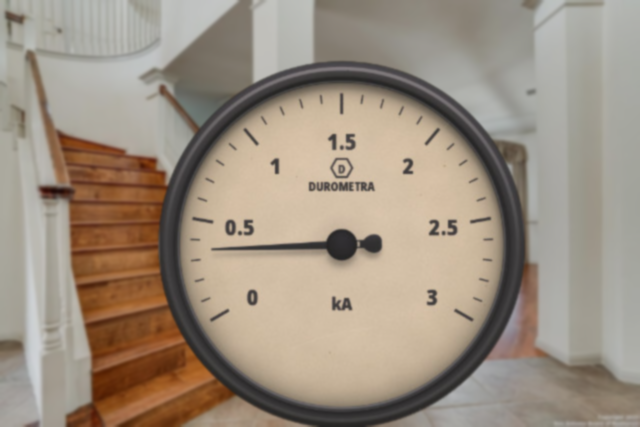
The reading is {"value": 0.35, "unit": "kA"}
